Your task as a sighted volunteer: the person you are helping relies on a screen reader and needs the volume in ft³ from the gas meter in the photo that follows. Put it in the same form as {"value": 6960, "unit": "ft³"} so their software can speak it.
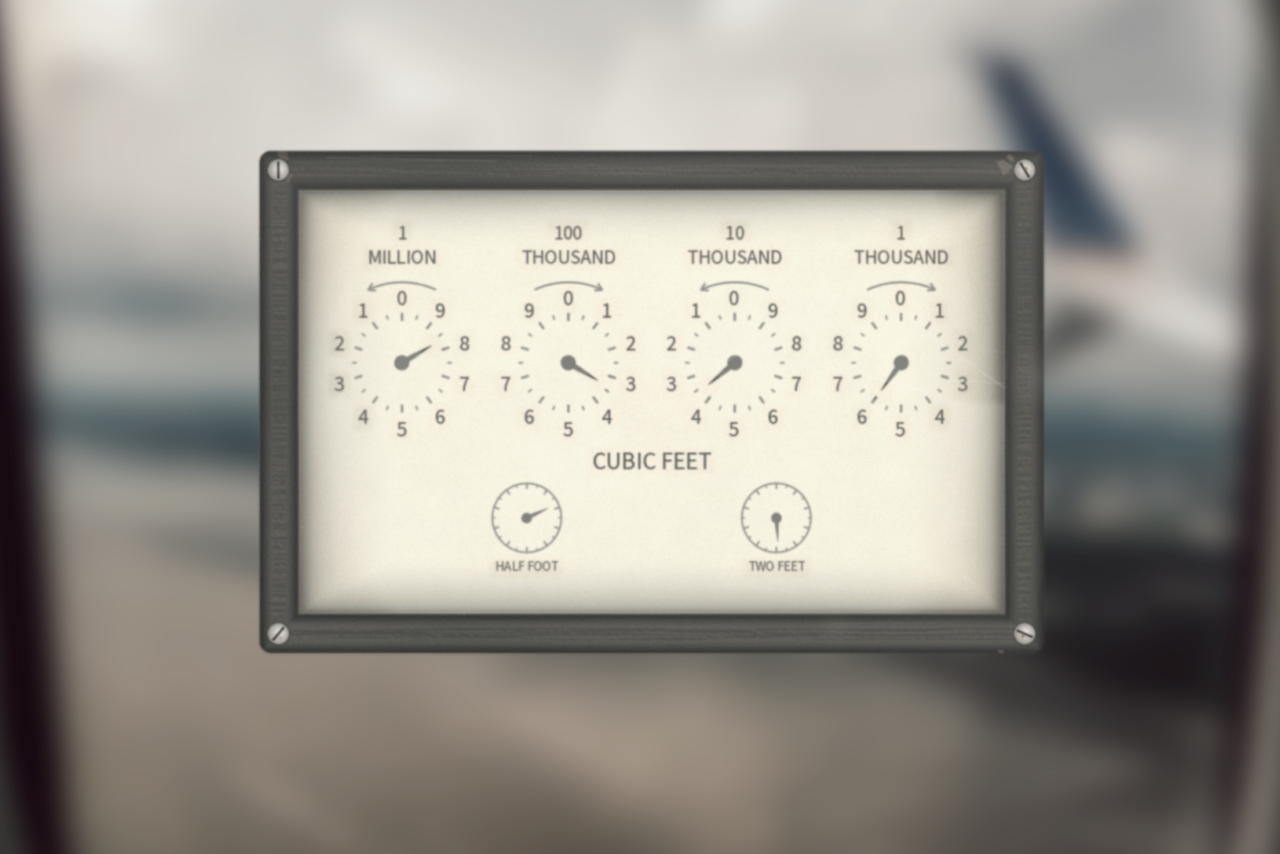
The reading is {"value": 833600, "unit": "ft³"}
